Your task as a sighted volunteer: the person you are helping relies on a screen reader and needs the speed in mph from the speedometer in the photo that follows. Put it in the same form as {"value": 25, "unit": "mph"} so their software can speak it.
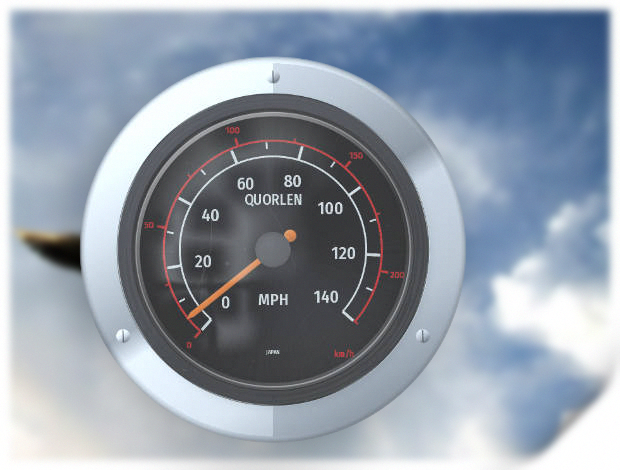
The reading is {"value": 5, "unit": "mph"}
